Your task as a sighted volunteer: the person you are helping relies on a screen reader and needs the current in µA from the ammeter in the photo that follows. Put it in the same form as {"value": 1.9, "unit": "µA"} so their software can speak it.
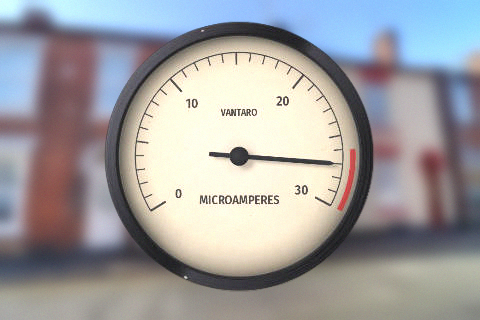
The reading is {"value": 27, "unit": "µA"}
